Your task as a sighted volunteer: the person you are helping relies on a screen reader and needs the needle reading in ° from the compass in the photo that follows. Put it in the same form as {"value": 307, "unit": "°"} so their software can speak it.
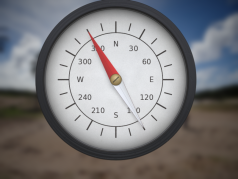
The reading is {"value": 330, "unit": "°"}
